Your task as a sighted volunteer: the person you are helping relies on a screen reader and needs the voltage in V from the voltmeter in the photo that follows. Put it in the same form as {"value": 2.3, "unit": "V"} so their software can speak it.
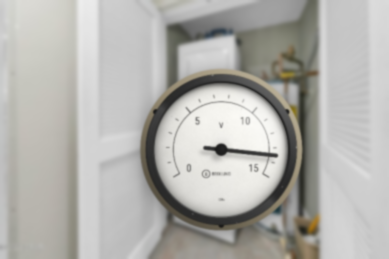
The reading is {"value": 13.5, "unit": "V"}
